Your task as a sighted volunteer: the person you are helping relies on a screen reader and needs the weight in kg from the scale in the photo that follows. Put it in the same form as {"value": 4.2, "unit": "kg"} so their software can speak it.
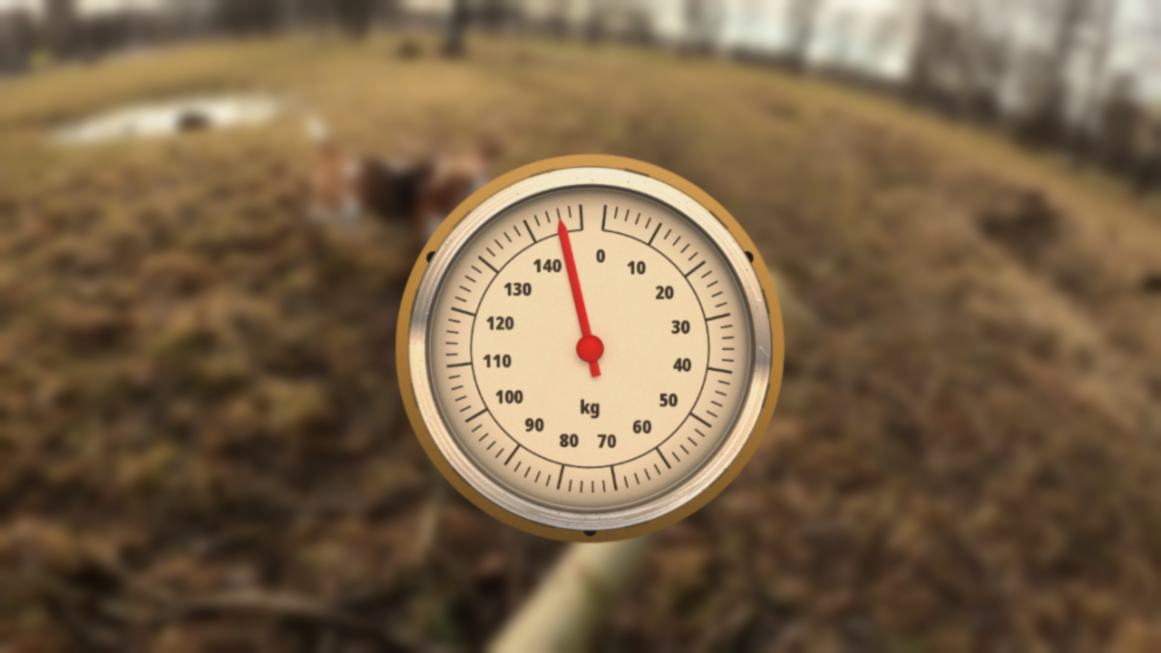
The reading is {"value": 146, "unit": "kg"}
